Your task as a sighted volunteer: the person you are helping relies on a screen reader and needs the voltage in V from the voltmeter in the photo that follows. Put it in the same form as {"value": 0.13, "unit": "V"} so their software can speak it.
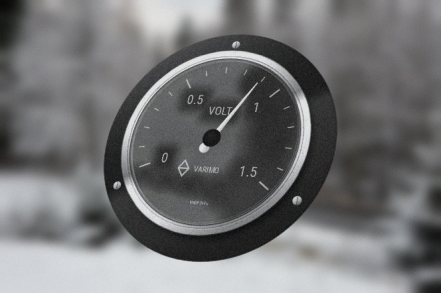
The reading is {"value": 0.9, "unit": "V"}
